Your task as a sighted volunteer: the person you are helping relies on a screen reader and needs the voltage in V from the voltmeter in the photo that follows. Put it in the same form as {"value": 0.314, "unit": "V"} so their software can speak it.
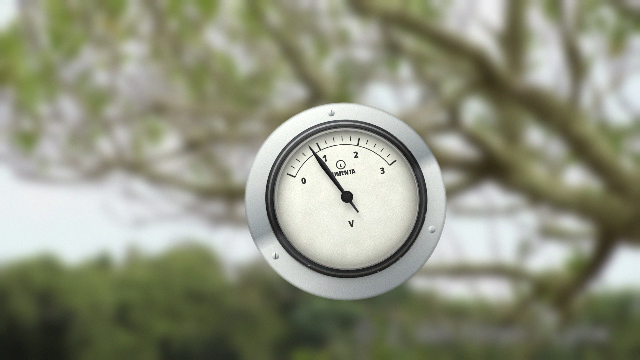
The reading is {"value": 0.8, "unit": "V"}
